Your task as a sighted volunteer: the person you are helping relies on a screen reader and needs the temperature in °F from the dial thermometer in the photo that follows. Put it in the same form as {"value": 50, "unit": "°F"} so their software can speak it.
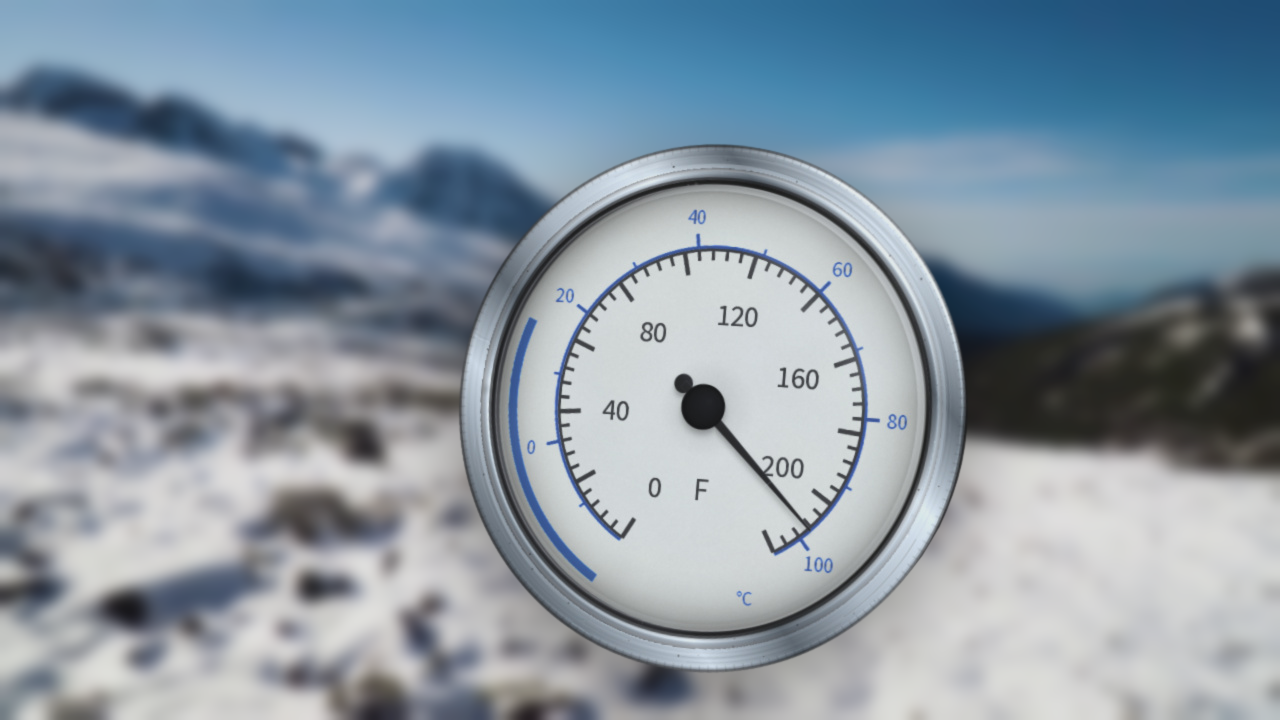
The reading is {"value": 208, "unit": "°F"}
